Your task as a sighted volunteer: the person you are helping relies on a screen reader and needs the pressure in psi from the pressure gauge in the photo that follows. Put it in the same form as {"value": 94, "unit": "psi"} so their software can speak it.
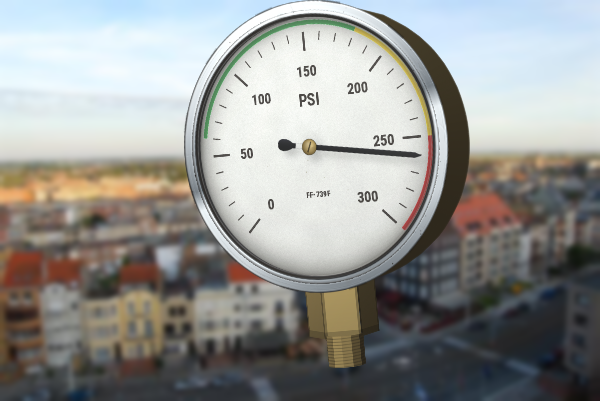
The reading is {"value": 260, "unit": "psi"}
